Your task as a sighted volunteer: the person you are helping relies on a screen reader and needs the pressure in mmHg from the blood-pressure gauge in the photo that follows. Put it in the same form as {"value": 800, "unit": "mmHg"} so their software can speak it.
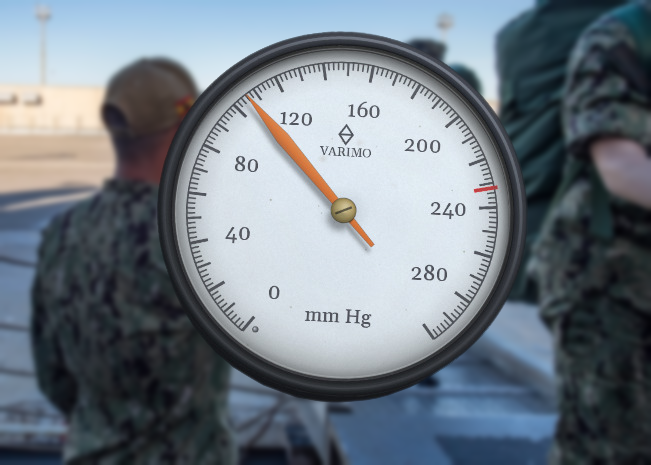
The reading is {"value": 106, "unit": "mmHg"}
